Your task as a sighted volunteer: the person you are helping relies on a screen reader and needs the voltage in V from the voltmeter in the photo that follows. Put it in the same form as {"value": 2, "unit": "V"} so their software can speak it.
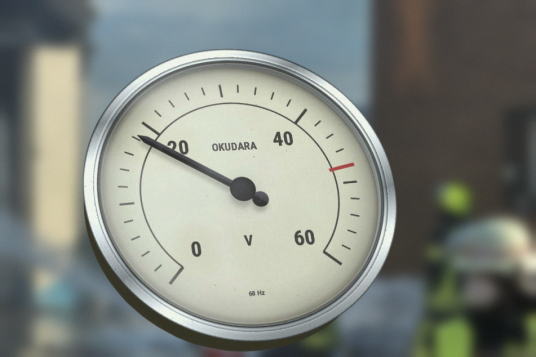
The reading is {"value": 18, "unit": "V"}
